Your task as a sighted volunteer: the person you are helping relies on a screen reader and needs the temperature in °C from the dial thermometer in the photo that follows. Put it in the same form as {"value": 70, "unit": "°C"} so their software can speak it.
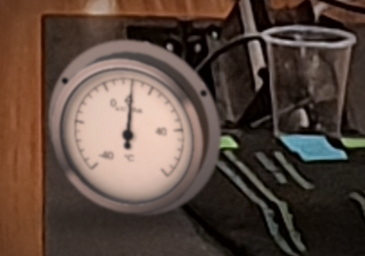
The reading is {"value": 12, "unit": "°C"}
